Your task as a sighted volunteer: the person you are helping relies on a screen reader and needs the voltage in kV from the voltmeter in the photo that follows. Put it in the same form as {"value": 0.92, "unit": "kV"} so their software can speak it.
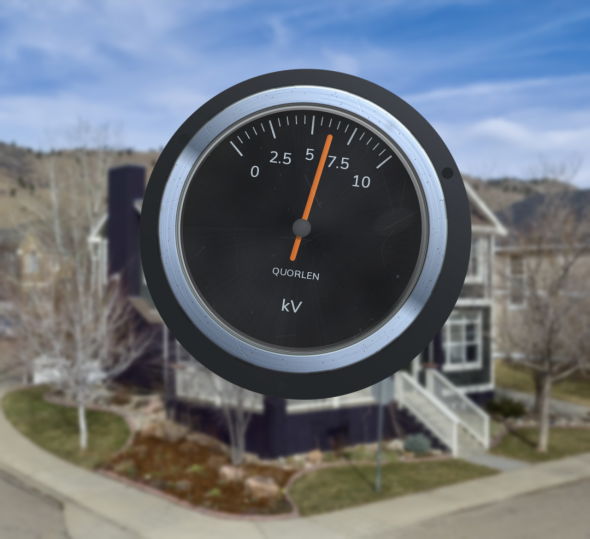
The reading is {"value": 6.25, "unit": "kV"}
